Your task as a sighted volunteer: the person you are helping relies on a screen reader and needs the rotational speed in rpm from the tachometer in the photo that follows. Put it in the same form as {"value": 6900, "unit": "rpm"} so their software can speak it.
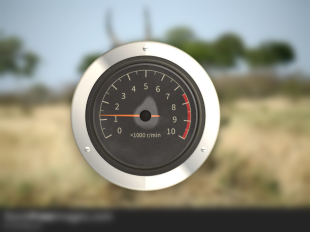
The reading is {"value": 1250, "unit": "rpm"}
